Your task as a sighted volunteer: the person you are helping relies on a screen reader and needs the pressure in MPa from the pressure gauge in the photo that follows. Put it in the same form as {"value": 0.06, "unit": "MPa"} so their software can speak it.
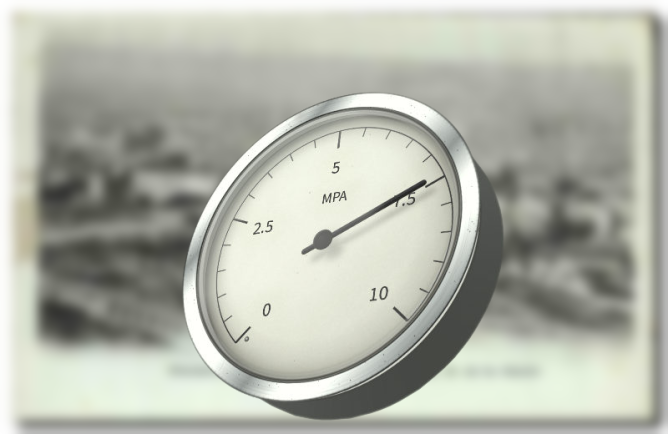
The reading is {"value": 7.5, "unit": "MPa"}
